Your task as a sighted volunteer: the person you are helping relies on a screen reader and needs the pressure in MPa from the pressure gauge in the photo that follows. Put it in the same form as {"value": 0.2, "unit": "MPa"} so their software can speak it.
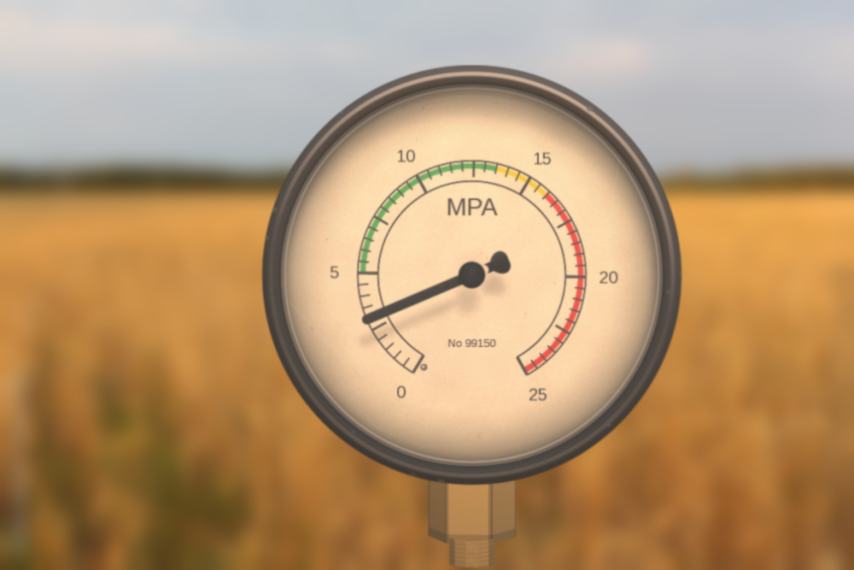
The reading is {"value": 3, "unit": "MPa"}
